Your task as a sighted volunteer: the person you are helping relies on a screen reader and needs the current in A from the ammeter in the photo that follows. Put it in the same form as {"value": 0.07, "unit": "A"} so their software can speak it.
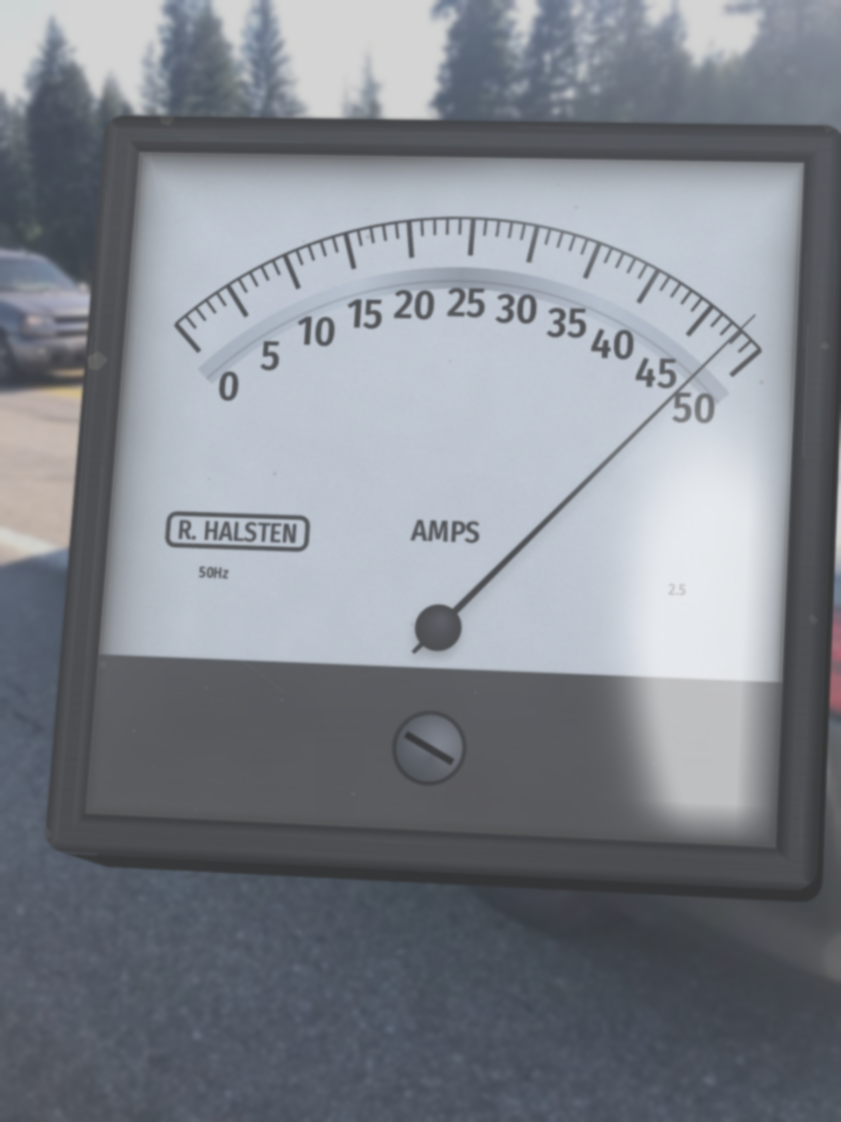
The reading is {"value": 48, "unit": "A"}
